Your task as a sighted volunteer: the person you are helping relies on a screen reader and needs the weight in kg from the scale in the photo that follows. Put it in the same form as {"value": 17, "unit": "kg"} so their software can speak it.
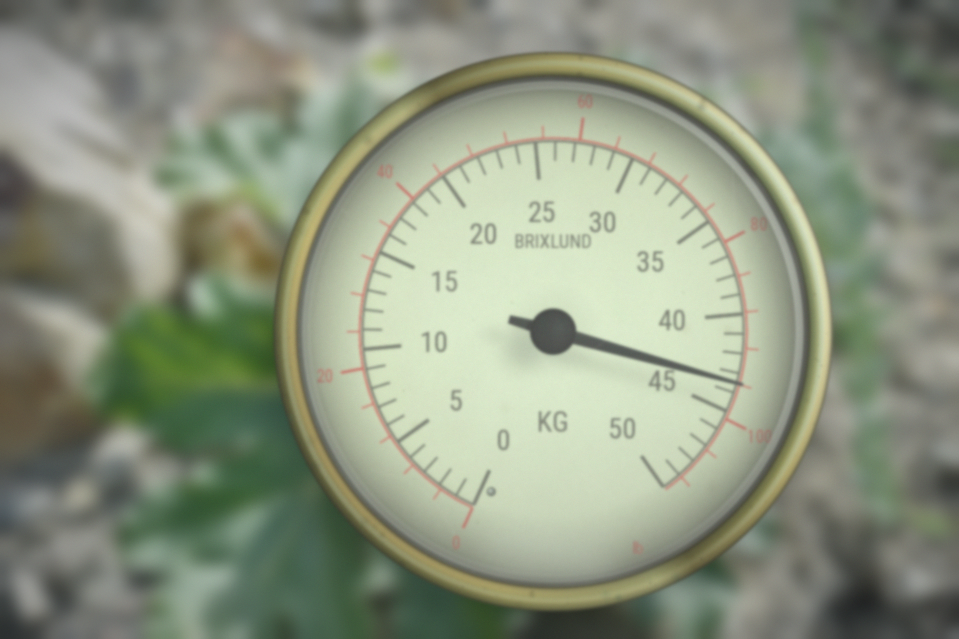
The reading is {"value": 43.5, "unit": "kg"}
